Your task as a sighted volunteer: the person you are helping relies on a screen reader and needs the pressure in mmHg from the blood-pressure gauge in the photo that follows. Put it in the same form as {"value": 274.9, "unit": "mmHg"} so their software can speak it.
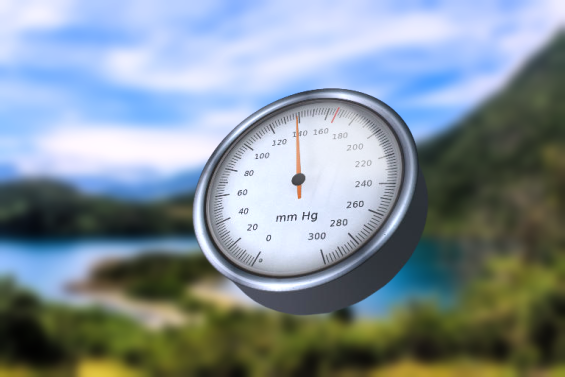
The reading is {"value": 140, "unit": "mmHg"}
